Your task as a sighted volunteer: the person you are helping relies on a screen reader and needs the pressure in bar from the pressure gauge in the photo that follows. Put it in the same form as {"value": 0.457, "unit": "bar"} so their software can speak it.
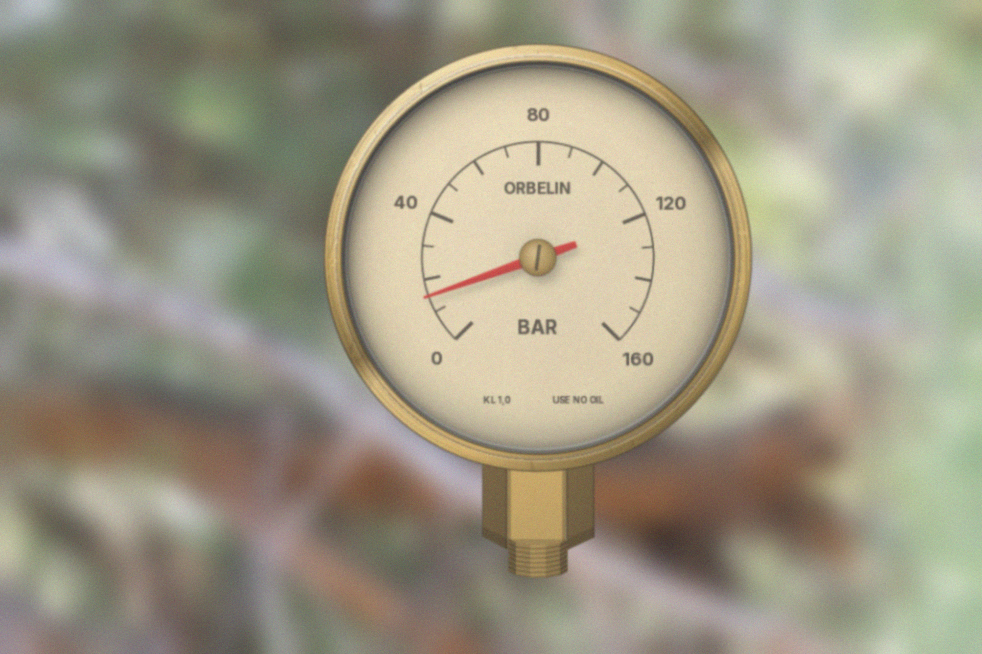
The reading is {"value": 15, "unit": "bar"}
